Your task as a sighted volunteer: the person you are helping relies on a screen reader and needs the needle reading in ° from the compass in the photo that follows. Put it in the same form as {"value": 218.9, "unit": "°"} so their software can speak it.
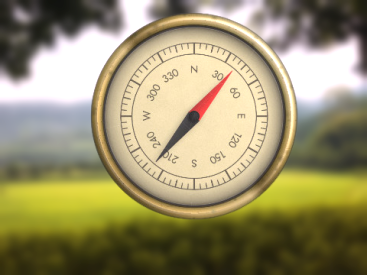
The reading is {"value": 40, "unit": "°"}
